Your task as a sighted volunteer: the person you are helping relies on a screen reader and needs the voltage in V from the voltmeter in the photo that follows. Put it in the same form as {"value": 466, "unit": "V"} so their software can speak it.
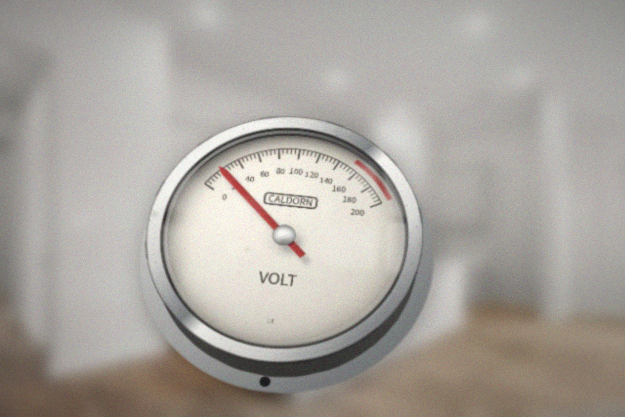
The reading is {"value": 20, "unit": "V"}
